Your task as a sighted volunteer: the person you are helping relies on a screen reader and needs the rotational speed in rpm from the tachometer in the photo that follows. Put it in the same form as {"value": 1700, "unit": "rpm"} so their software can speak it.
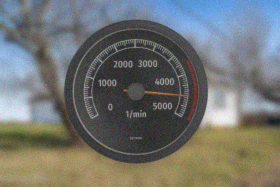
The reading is {"value": 4500, "unit": "rpm"}
